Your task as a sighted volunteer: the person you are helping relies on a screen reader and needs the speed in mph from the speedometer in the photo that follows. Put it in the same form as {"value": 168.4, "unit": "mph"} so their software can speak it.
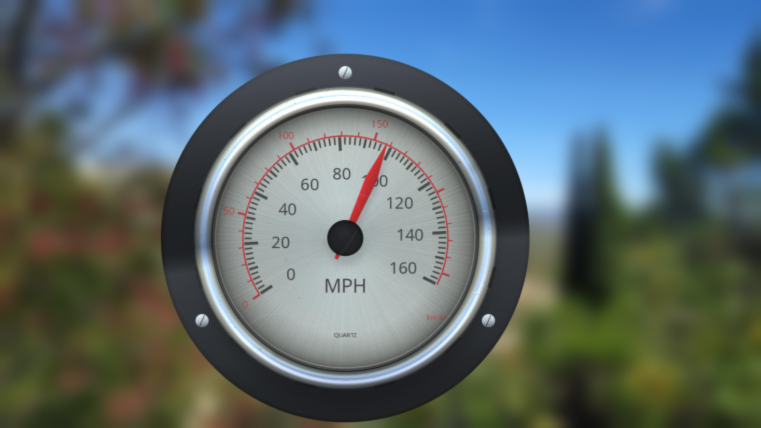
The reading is {"value": 98, "unit": "mph"}
